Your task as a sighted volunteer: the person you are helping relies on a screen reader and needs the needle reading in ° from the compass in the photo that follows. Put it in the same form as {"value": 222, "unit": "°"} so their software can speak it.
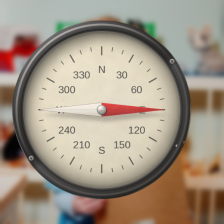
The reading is {"value": 90, "unit": "°"}
